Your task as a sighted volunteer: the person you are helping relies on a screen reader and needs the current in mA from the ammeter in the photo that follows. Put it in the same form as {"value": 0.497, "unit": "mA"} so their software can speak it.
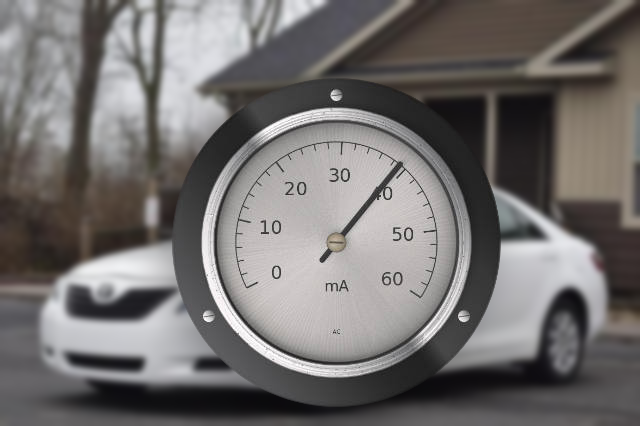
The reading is {"value": 39, "unit": "mA"}
